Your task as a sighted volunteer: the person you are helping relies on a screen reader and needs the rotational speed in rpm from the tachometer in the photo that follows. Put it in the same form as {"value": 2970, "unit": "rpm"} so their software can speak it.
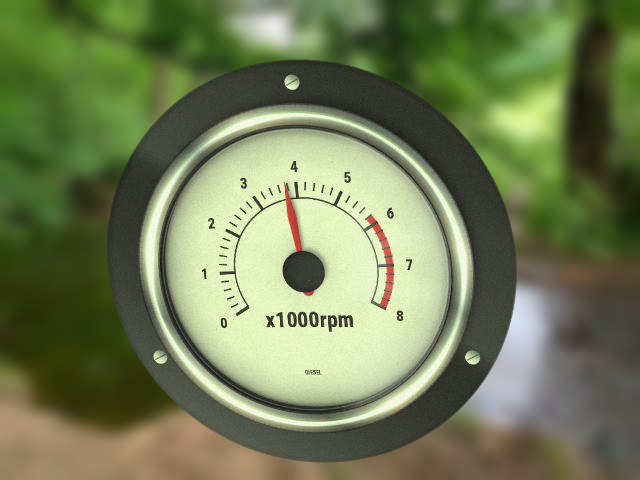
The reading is {"value": 3800, "unit": "rpm"}
